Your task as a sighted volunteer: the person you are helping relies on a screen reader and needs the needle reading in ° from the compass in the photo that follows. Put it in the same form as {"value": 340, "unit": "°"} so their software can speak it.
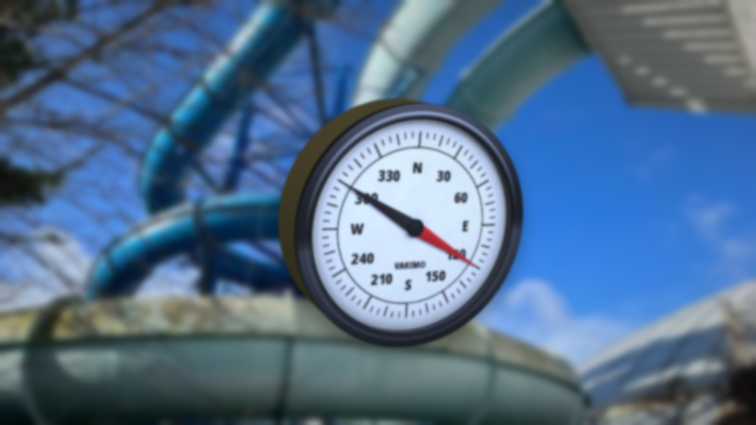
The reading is {"value": 120, "unit": "°"}
